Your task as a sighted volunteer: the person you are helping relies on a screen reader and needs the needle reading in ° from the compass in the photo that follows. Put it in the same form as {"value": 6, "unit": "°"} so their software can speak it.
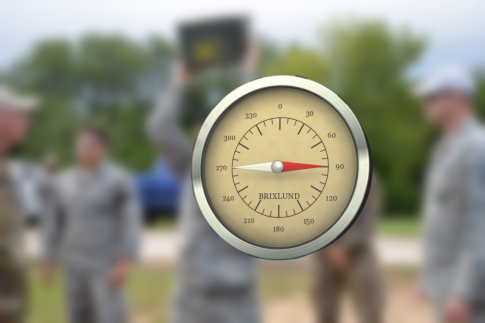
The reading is {"value": 90, "unit": "°"}
